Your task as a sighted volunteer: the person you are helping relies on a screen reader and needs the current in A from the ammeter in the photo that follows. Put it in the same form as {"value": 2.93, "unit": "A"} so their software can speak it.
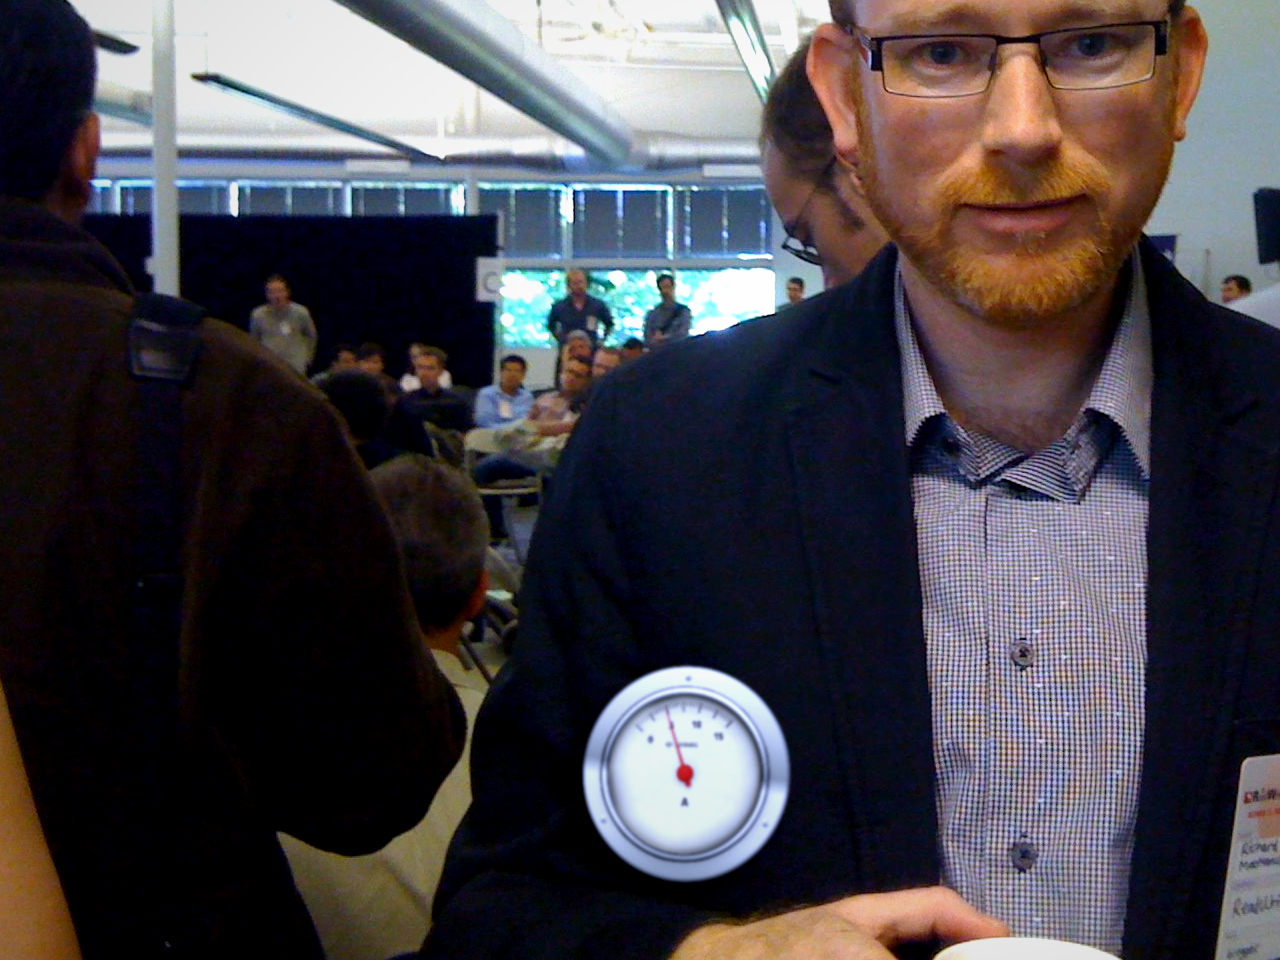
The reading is {"value": 5, "unit": "A"}
